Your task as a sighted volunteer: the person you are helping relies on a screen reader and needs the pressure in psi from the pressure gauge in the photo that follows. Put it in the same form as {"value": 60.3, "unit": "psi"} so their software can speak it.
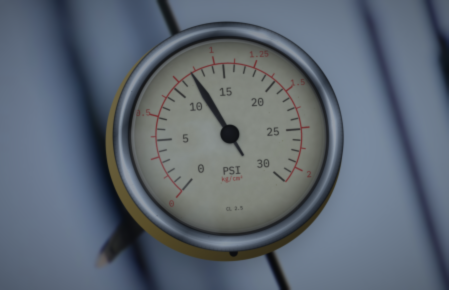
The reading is {"value": 12, "unit": "psi"}
